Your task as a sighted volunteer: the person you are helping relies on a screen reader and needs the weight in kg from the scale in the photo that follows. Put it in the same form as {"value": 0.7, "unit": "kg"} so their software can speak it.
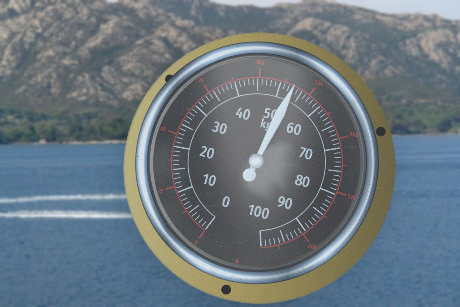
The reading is {"value": 53, "unit": "kg"}
